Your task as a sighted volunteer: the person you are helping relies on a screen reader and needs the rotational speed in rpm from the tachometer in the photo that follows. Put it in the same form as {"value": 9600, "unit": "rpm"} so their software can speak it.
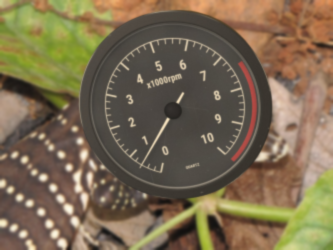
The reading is {"value": 600, "unit": "rpm"}
